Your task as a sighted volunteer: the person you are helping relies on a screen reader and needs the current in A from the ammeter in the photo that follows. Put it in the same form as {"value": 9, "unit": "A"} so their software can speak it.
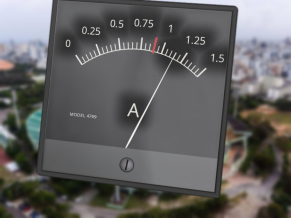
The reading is {"value": 1.15, "unit": "A"}
